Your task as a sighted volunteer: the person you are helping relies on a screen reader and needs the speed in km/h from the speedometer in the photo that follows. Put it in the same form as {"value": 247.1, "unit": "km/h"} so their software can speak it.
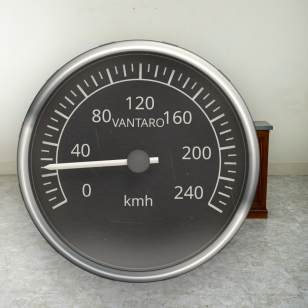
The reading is {"value": 25, "unit": "km/h"}
